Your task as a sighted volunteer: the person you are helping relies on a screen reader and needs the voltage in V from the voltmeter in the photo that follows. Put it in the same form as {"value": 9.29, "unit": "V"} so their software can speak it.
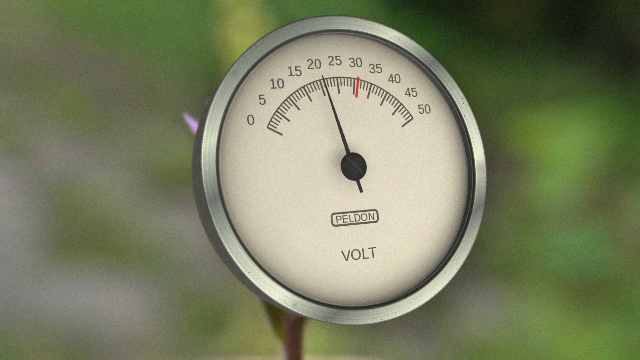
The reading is {"value": 20, "unit": "V"}
